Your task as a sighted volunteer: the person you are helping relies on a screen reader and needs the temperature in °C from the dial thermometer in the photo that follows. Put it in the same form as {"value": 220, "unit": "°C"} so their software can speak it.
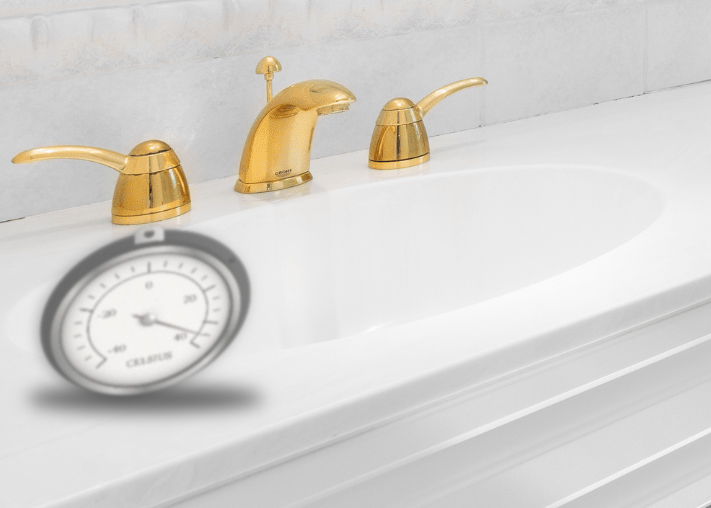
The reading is {"value": 36, "unit": "°C"}
